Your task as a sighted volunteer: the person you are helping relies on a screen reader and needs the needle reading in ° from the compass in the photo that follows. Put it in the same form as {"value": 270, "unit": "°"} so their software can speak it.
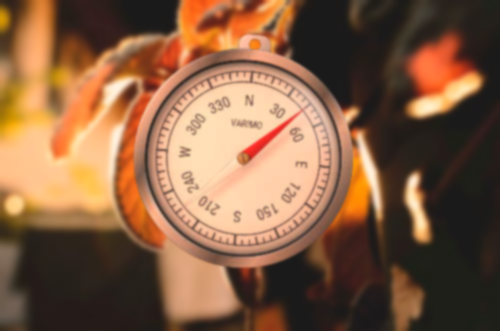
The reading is {"value": 45, "unit": "°"}
